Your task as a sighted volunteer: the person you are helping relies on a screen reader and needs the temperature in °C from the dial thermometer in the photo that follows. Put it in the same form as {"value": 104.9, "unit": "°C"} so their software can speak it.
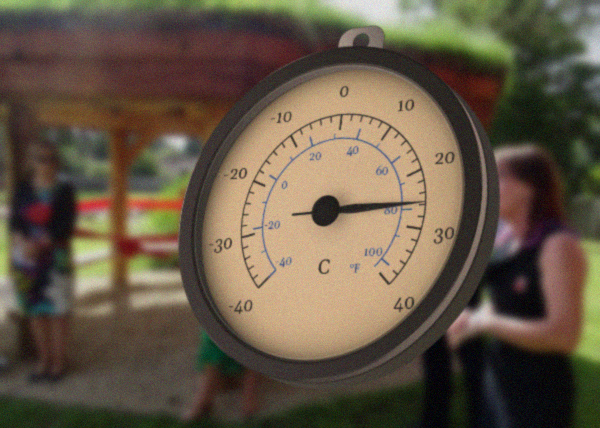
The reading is {"value": 26, "unit": "°C"}
